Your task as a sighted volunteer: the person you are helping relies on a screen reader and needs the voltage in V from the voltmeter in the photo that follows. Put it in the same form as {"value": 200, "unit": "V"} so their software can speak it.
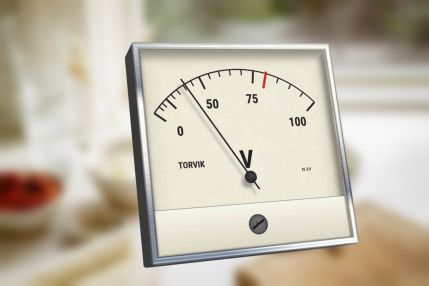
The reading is {"value": 40, "unit": "V"}
